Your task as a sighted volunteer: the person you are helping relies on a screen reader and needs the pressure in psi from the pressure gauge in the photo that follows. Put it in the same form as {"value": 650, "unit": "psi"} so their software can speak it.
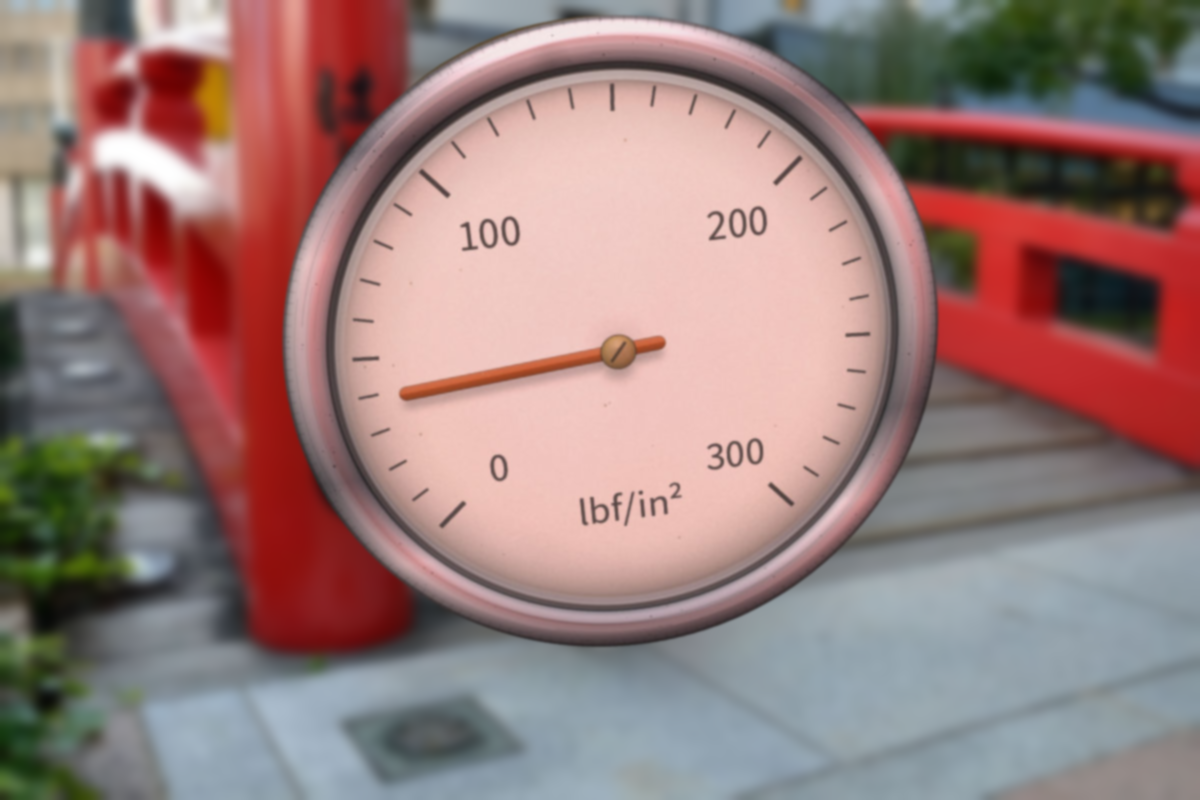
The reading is {"value": 40, "unit": "psi"}
